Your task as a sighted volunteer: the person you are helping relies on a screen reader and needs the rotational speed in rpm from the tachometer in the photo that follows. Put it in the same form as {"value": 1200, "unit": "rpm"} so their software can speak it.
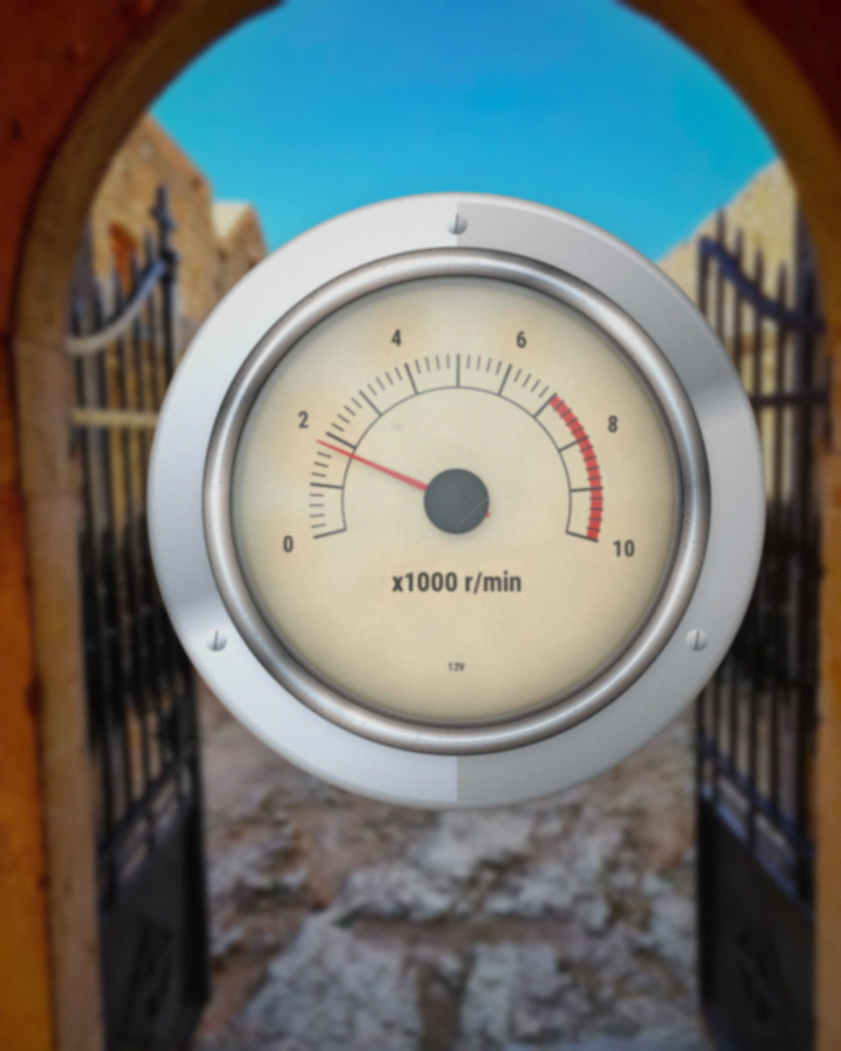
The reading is {"value": 1800, "unit": "rpm"}
